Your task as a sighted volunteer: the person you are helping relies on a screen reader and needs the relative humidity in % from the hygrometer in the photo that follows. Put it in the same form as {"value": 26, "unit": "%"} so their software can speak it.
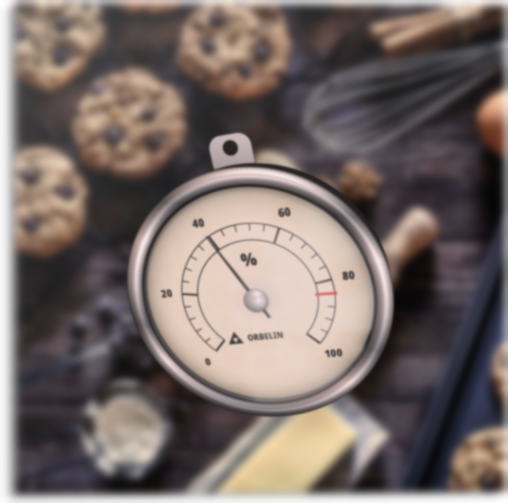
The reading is {"value": 40, "unit": "%"}
